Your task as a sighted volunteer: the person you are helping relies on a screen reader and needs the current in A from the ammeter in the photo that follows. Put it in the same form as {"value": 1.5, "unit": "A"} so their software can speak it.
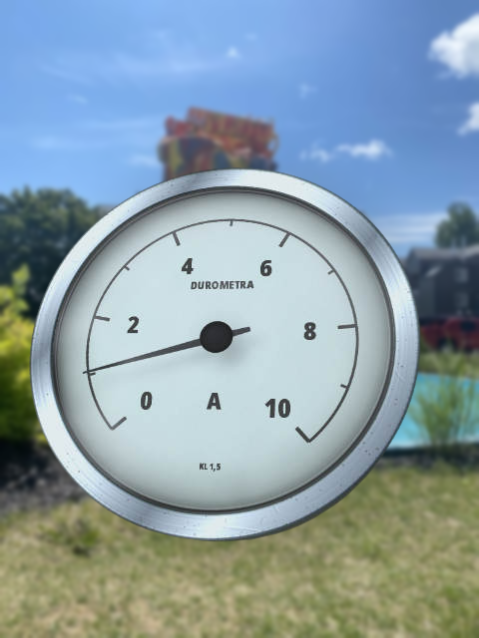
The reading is {"value": 1, "unit": "A"}
